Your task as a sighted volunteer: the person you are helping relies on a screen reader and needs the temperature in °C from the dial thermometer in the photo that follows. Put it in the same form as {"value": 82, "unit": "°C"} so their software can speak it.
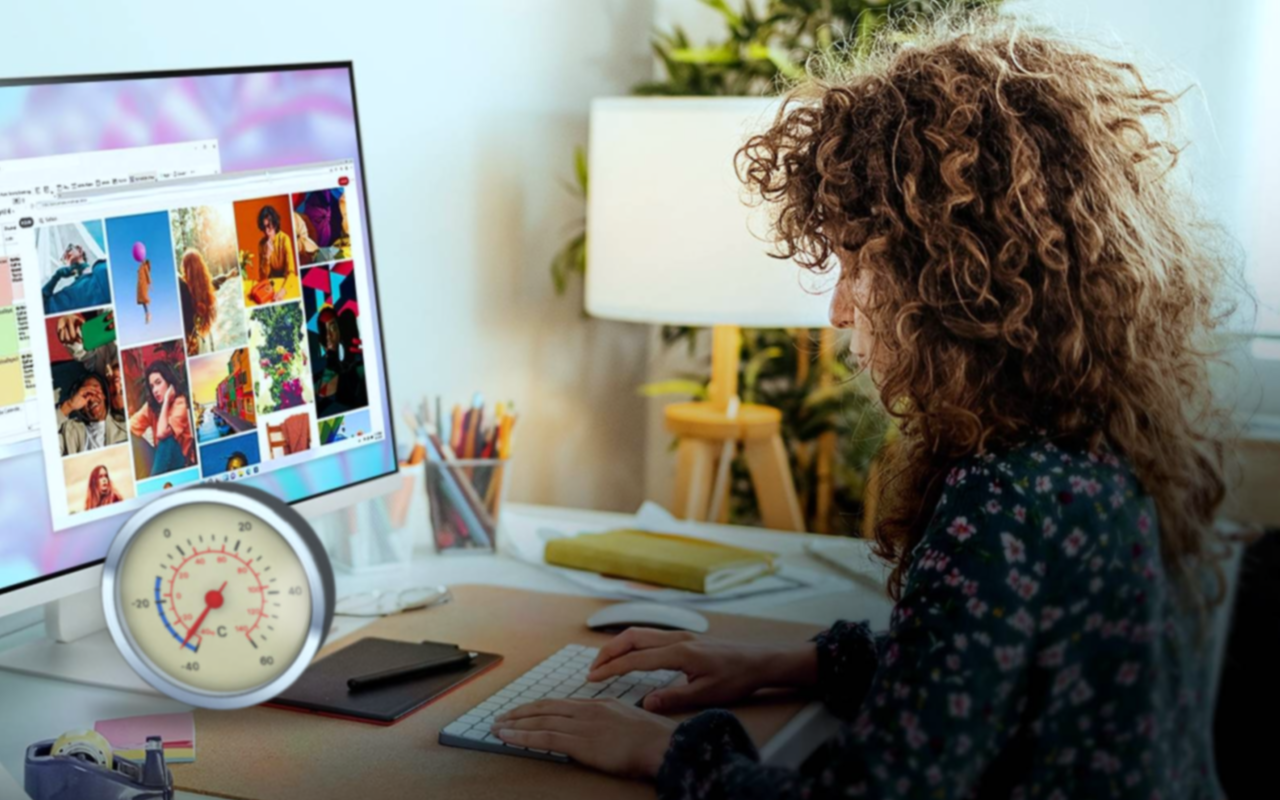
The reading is {"value": -36, "unit": "°C"}
